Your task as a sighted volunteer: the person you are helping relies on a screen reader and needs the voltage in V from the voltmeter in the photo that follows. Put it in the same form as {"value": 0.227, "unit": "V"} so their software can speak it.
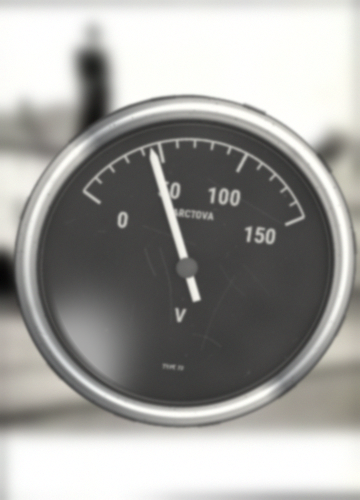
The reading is {"value": 45, "unit": "V"}
